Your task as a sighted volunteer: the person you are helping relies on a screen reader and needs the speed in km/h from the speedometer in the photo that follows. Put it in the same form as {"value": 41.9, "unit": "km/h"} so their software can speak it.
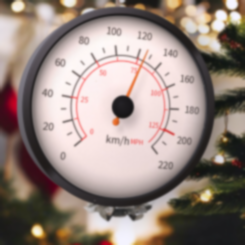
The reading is {"value": 125, "unit": "km/h"}
